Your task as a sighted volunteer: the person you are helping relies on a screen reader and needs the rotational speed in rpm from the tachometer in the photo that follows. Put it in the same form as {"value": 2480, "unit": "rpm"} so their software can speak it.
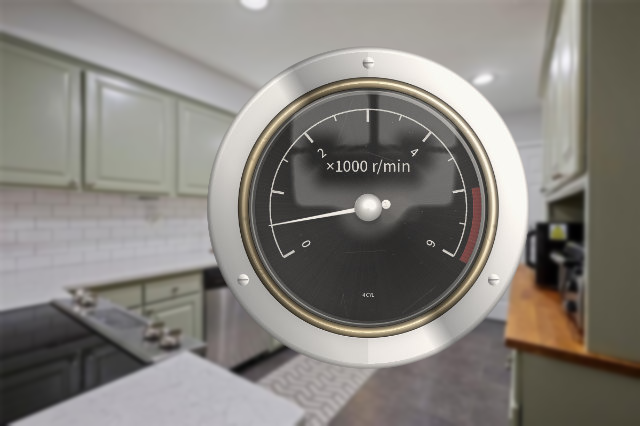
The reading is {"value": 500, "unit": "rpm"}
